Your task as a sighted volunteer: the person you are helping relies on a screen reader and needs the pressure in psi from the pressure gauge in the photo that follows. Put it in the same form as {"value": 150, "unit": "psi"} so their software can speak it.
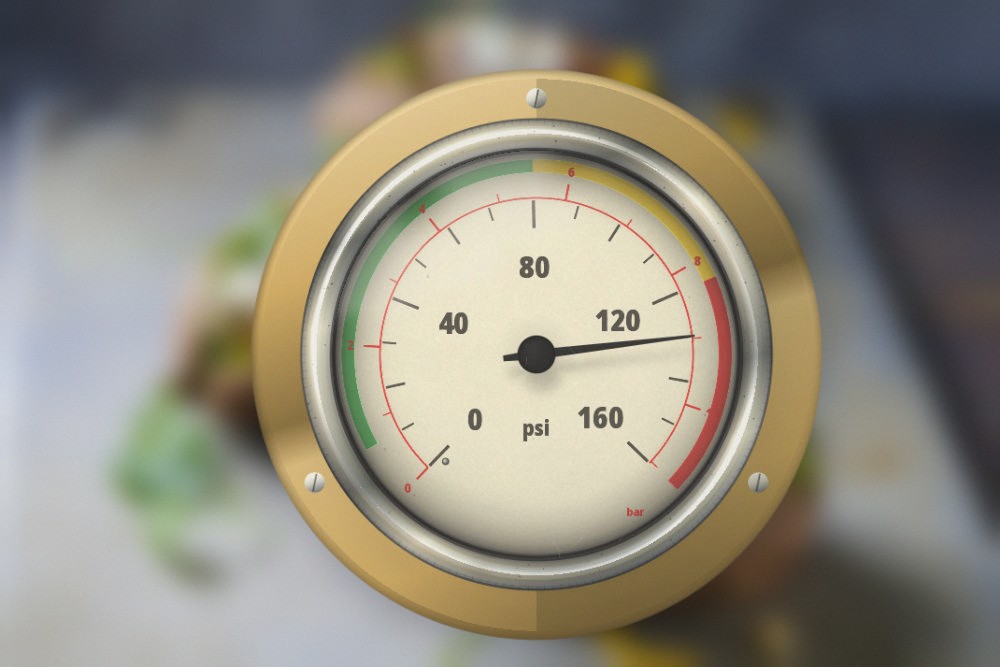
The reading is {"value": 130, "unit": "psi"}
